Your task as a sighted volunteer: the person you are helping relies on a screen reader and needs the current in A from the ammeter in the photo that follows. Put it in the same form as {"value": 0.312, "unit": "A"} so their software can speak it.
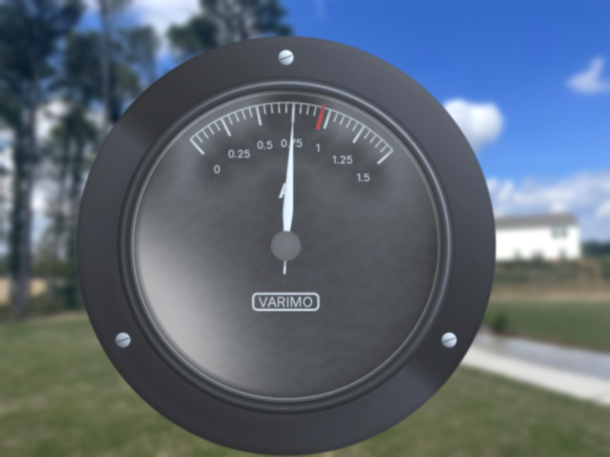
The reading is {"value": 0.75, "unit": "A"}
